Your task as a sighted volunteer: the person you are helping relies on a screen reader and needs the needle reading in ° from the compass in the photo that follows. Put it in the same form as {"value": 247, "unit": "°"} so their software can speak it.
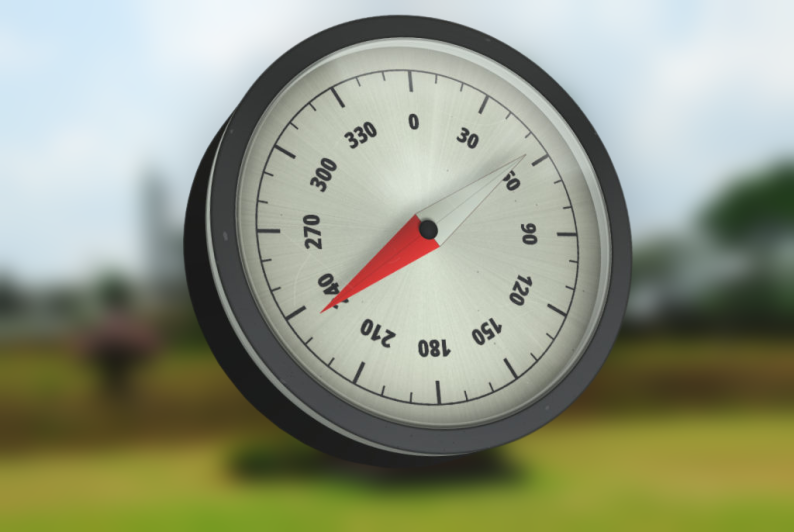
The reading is {"value": 235, "unit": "°"}
